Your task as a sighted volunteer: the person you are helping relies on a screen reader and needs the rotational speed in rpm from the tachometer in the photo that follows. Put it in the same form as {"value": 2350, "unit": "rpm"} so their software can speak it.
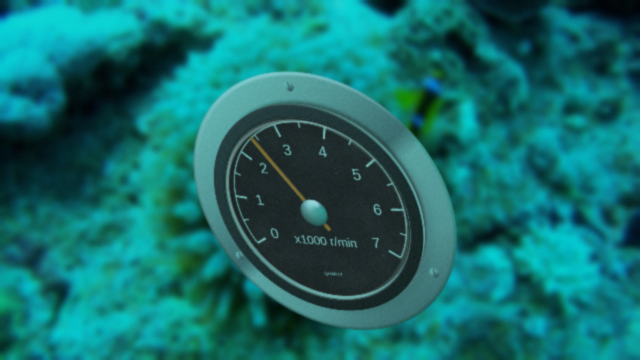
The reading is {"value": 2500, "unit": "rpm"}
